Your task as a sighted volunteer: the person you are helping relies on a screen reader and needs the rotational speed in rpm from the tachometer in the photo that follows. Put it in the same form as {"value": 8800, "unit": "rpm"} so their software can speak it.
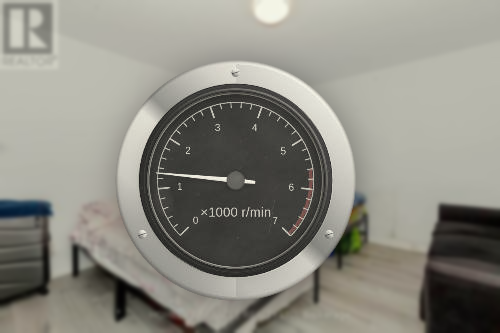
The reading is {"value": 1300, "unit": "rpm"}
